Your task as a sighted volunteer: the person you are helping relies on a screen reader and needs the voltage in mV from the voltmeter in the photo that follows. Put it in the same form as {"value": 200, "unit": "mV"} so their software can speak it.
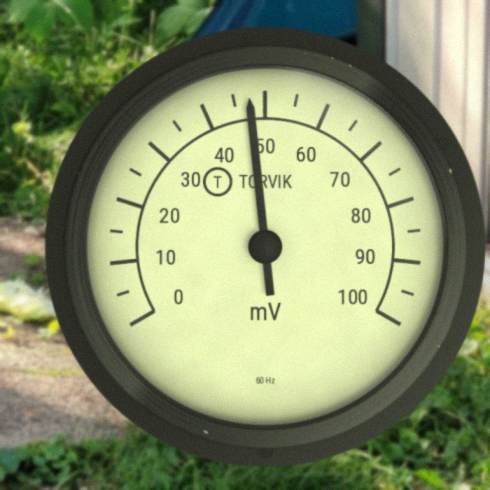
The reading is {"value": 47.5, "unit": "mV"}
